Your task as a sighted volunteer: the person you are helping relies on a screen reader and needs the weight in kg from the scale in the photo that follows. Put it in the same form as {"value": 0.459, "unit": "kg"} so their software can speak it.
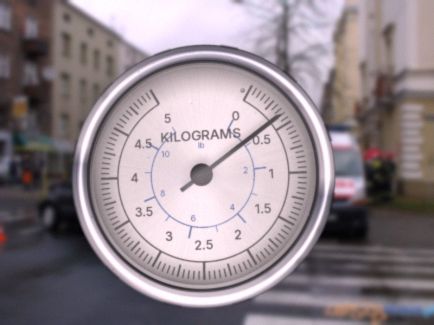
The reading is {"value": 0.4, "unit": "kg"}
